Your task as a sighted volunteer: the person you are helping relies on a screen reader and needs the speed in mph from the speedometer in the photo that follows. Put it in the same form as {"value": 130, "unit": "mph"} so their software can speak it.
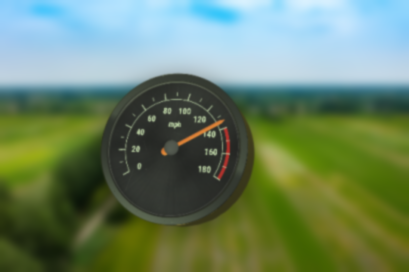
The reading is {"value": 135, "unit": "mph"}
